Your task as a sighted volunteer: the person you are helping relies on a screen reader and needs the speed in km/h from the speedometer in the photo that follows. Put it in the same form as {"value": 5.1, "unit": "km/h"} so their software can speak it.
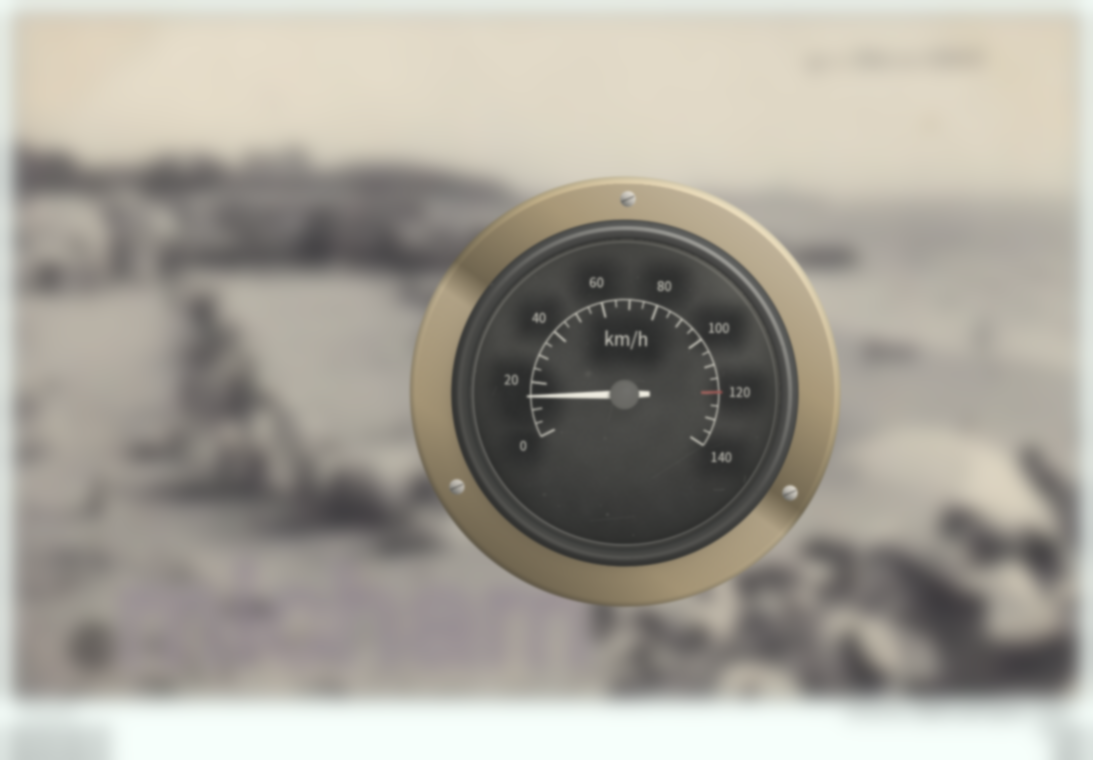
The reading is {"value": 15, "unit": "km/h"}
